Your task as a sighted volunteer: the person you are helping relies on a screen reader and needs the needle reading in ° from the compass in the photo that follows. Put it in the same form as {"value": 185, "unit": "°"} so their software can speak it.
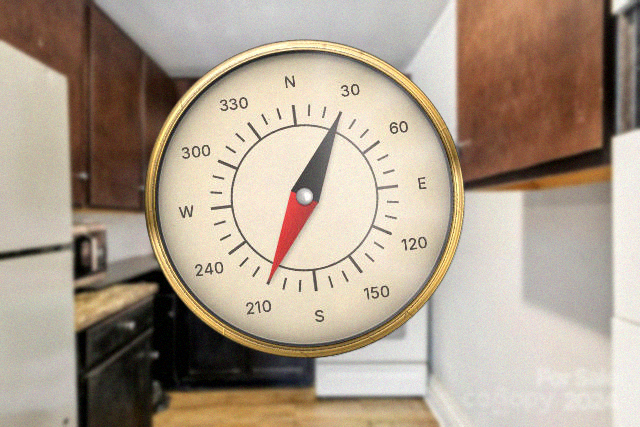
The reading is {"value": 210, "unit": "°"}
